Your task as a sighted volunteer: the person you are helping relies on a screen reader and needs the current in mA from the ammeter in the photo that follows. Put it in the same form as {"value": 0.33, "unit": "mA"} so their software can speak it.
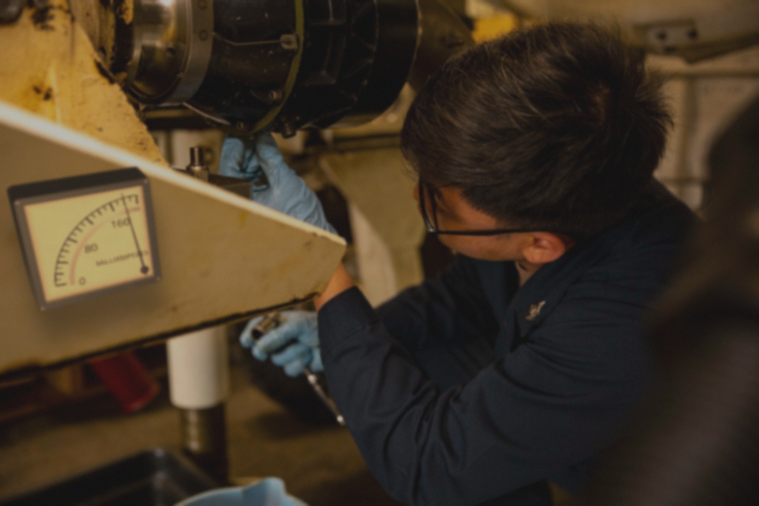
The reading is {"value": 180, "unit": "mA"}
